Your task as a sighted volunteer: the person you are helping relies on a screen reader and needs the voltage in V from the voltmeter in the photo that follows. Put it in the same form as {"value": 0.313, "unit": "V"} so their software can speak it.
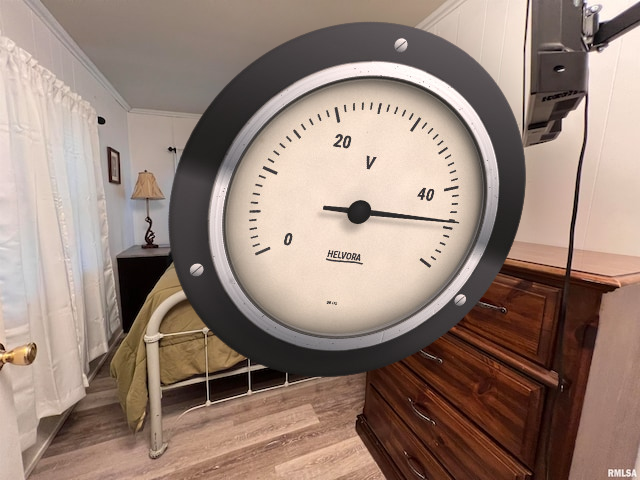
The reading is {"value": 44, "unit": "V"}
